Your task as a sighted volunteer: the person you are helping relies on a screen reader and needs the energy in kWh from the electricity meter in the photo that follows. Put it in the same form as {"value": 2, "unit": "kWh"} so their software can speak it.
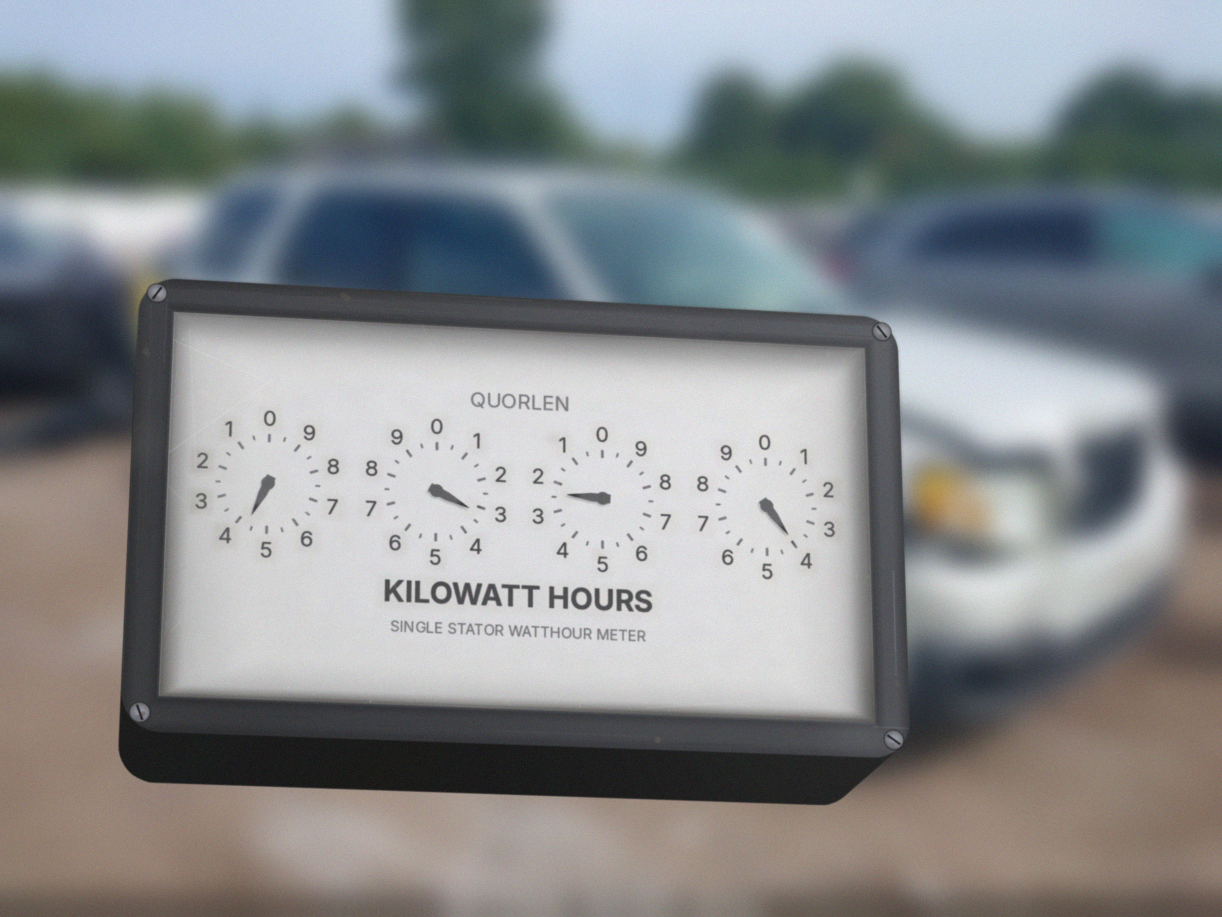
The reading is {"value": 4324, "unit": "kWh"}
